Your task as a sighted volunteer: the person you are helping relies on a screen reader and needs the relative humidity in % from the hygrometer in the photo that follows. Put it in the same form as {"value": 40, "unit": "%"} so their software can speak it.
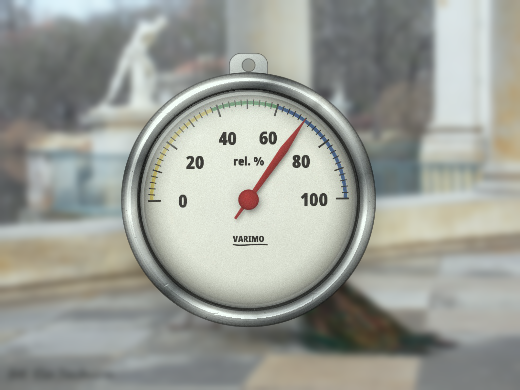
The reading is {"value": 70, "unit": "%"}
